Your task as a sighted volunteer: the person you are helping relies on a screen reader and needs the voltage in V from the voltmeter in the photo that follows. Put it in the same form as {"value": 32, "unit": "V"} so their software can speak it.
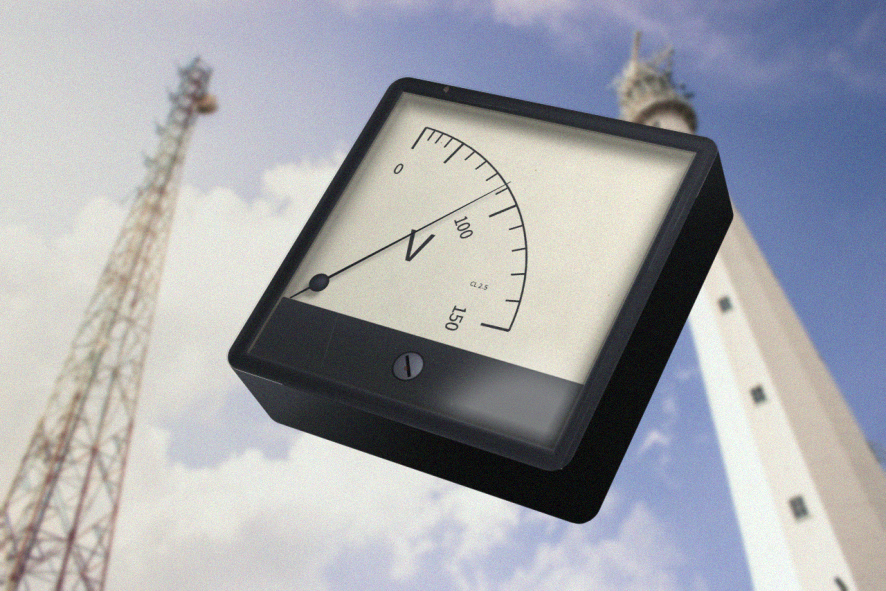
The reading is {"value": 90, "unit": "V"}
